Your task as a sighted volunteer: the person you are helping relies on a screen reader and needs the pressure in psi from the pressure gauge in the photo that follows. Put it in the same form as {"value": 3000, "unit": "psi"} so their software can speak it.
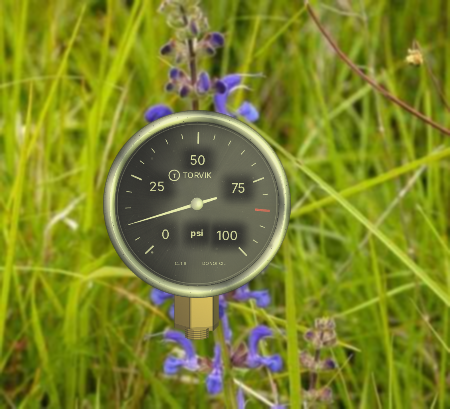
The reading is {"value": 10, "unit": "psi"}
